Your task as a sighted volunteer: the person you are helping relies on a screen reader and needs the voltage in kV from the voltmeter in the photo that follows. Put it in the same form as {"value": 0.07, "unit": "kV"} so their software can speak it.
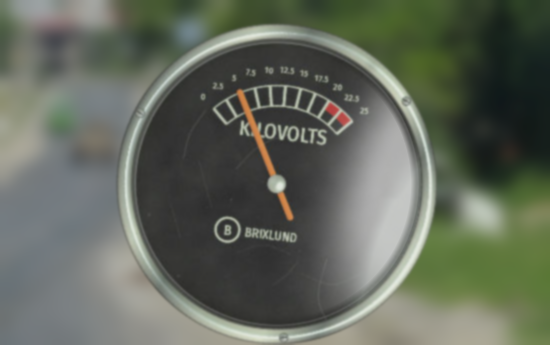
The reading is {"value": 5, "unit": "kV"}
